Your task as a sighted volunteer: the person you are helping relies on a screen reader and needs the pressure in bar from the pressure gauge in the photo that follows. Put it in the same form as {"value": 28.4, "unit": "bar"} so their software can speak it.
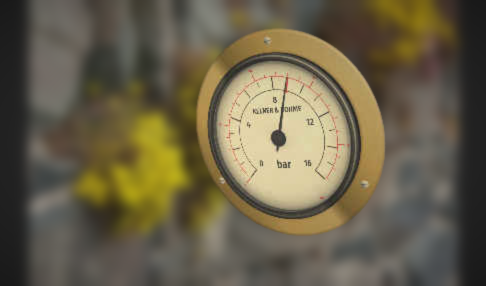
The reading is {"value": 9, "unit": "bar"}
